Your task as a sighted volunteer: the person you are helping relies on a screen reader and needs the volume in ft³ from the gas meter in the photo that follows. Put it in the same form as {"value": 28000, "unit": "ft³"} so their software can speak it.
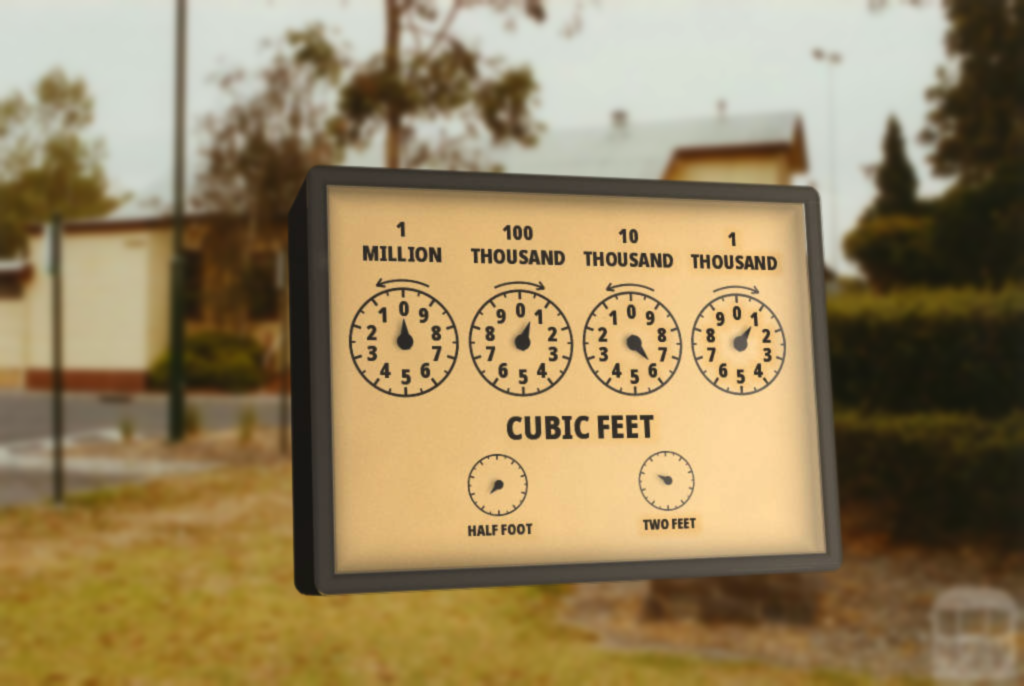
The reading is {"value": 6100, "unit": "ft³"}
